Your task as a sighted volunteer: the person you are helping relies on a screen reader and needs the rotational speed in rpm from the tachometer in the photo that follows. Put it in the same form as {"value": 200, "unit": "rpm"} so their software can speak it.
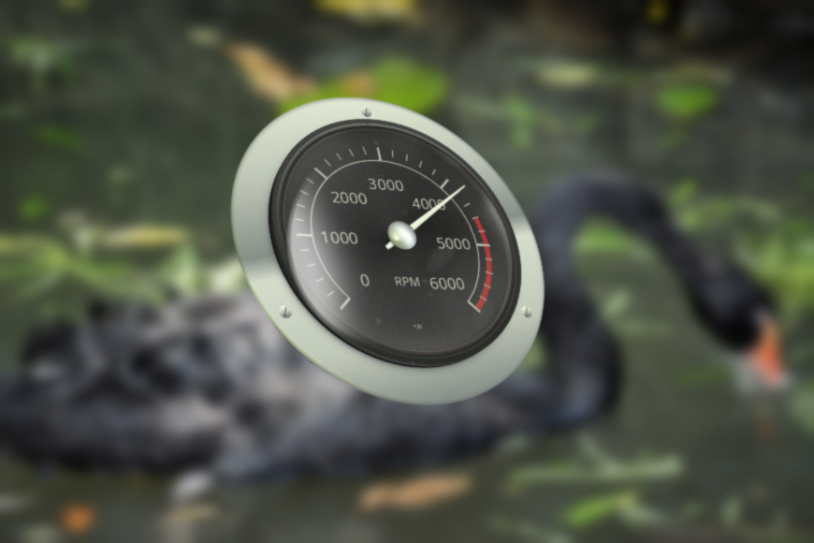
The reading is {"value": 4200, "unit": "rpm"}
